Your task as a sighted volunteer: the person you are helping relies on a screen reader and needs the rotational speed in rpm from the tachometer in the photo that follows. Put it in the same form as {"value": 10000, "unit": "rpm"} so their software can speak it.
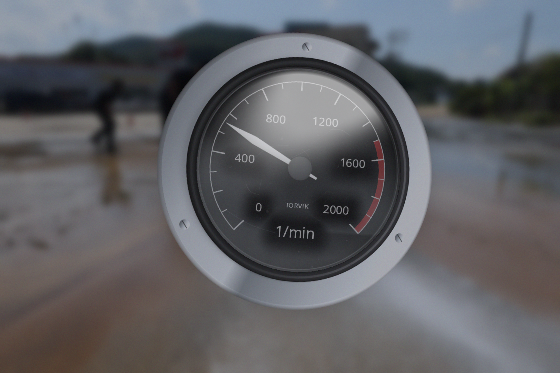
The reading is {"value": 550, "unit": "rpm"}
